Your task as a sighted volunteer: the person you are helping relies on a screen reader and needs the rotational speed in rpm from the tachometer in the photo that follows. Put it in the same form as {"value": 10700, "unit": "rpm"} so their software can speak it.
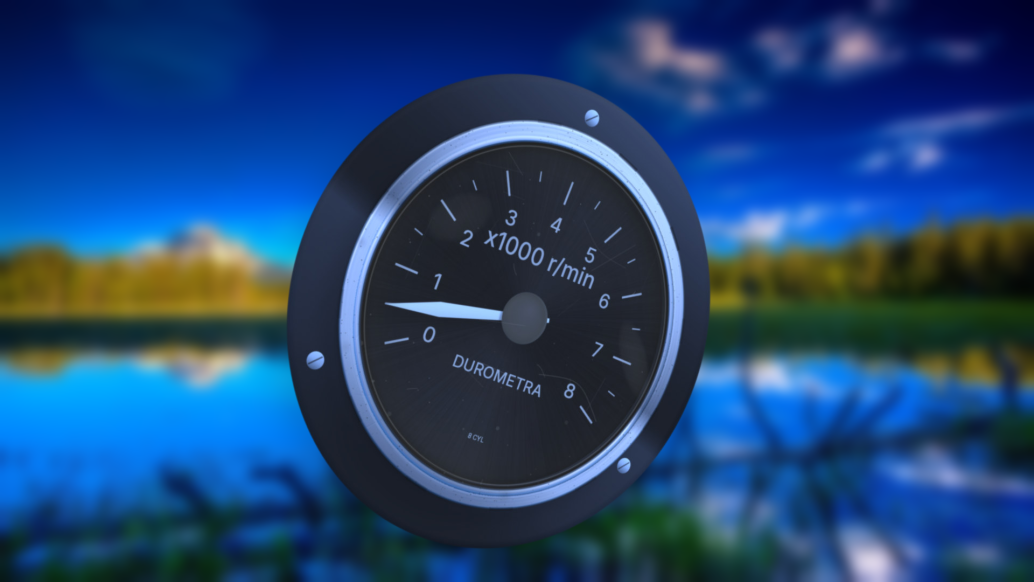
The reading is {"value": 500, "unit": "rpm"}
